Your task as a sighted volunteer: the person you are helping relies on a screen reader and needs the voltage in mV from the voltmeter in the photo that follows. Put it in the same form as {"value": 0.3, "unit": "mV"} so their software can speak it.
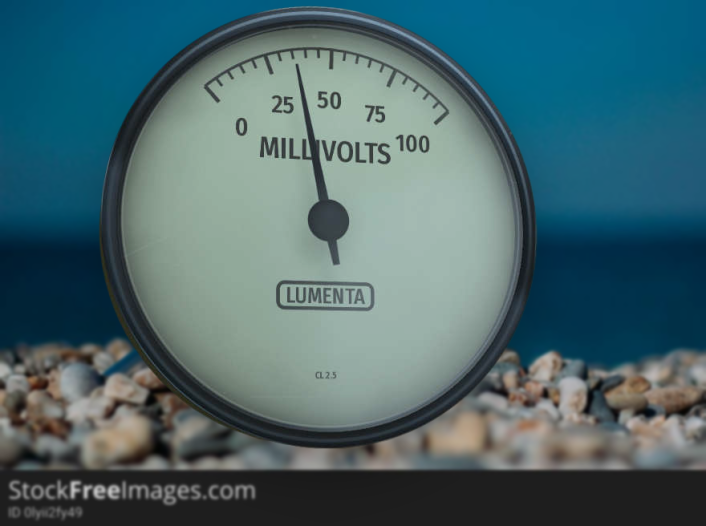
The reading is {"value": 35, "unit": "mV"}
